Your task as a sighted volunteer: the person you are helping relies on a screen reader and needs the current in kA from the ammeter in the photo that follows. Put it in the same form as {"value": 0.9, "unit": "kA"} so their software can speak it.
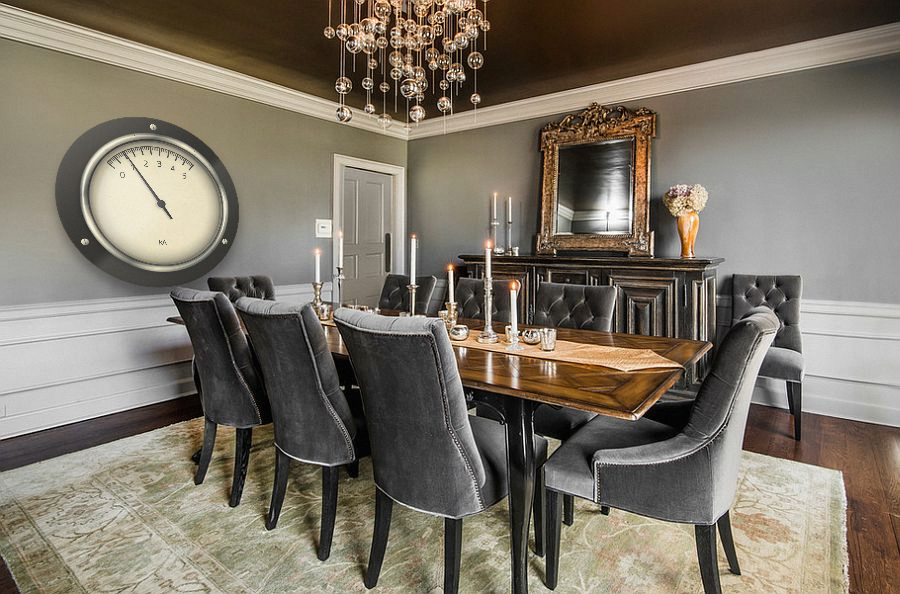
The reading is {"value": 1, "unit": "kA"}
